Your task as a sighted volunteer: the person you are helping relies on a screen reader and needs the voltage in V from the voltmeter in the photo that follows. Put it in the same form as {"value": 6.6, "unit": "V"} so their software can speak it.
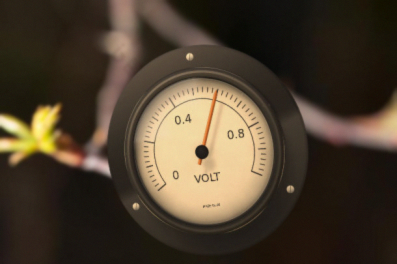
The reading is {"value": 0.6, "unit": "V"}
